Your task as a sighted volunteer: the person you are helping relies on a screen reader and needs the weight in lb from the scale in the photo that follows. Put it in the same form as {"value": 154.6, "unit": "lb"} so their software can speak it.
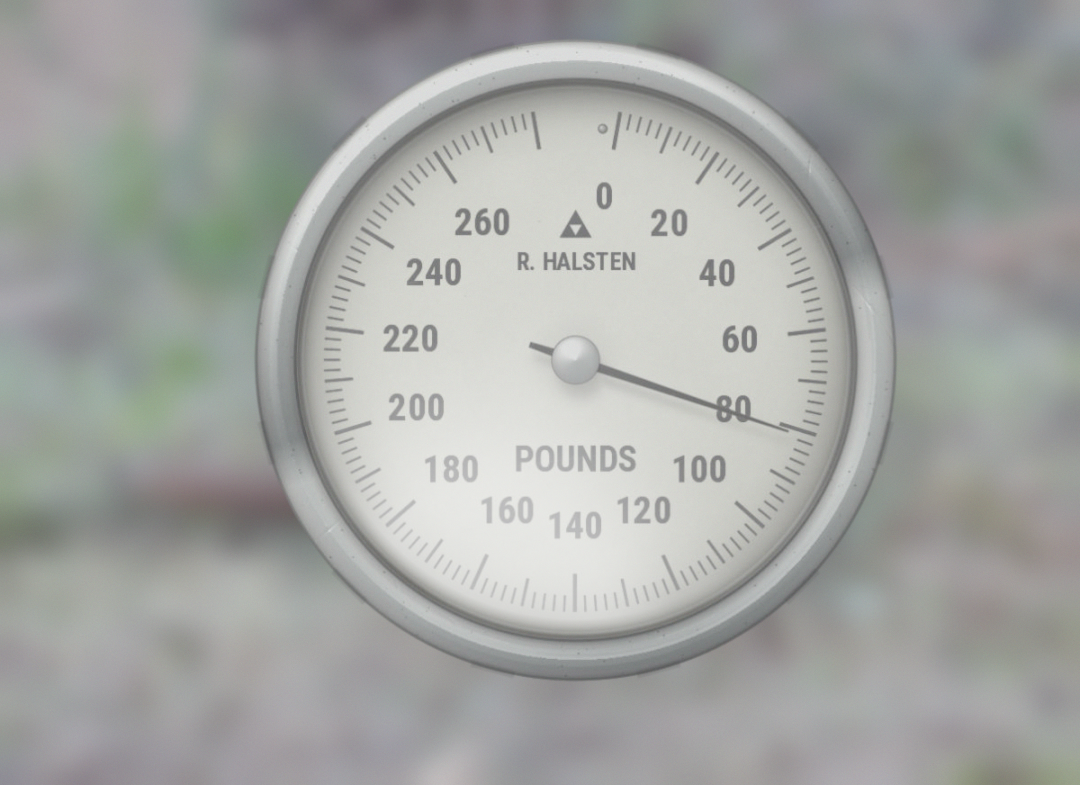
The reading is {"value": 81, "unit": "lb"}
